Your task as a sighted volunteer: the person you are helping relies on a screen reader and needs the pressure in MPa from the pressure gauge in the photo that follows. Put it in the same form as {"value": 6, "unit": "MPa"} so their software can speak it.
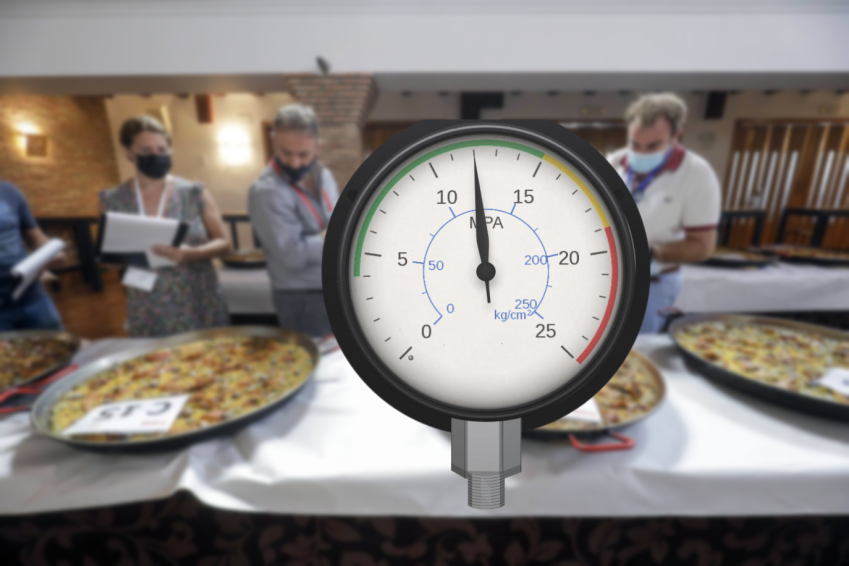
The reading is {"value": 12, "unit": "MPa"}
